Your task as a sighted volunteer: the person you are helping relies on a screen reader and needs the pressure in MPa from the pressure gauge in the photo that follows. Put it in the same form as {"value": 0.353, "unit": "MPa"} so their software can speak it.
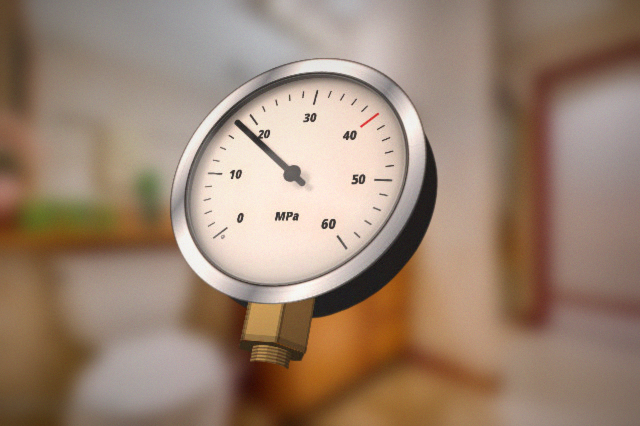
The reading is {"value": 18, "unit": "MPa"}
